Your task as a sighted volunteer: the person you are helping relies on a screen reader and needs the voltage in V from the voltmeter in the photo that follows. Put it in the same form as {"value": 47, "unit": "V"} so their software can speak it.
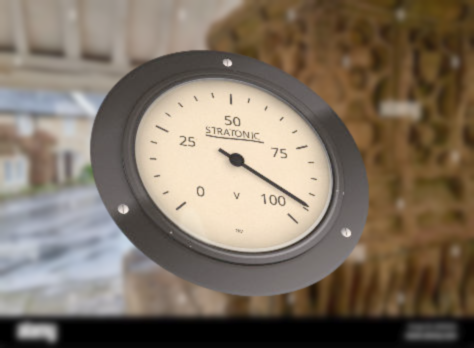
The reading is {"value": 95, "unit": "V"}
